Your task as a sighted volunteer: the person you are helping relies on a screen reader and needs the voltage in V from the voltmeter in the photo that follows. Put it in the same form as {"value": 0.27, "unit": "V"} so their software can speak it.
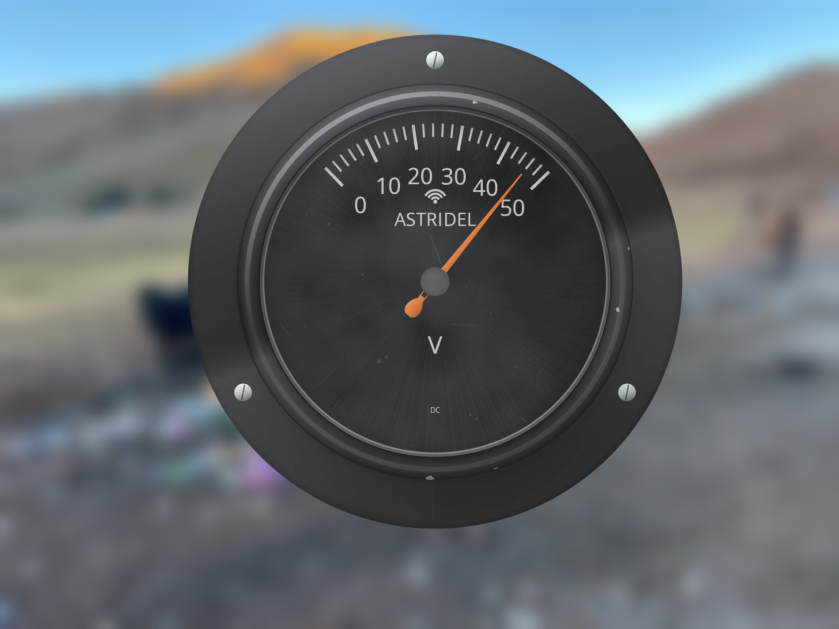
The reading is {"value": 46, "unit": "V"}
